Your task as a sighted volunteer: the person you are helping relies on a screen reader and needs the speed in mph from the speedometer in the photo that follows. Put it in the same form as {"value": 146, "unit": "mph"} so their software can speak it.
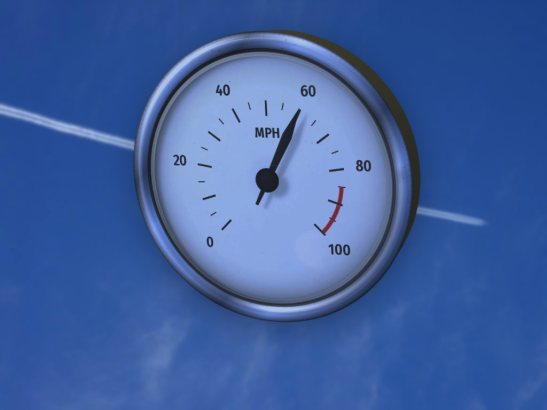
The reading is {"value": 60, "unit": "mph"}
